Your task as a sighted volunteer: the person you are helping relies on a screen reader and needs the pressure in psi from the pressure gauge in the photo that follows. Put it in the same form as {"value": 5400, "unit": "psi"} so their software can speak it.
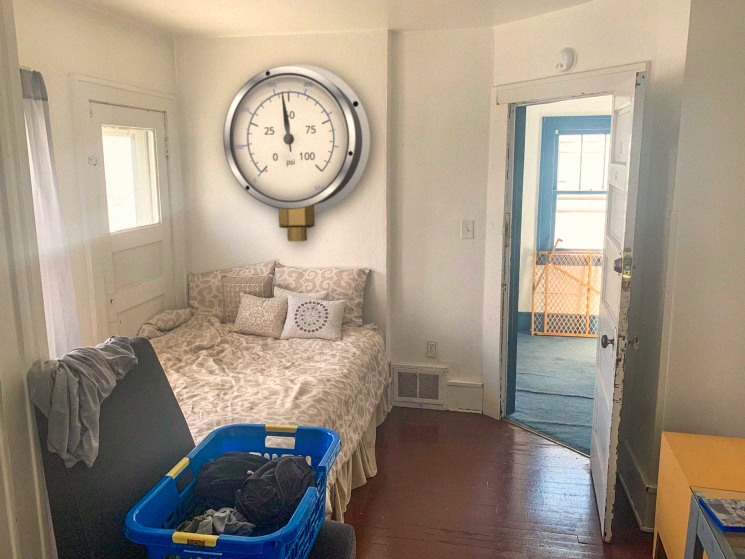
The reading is {"value": 47.5, "unit": "psi"}
